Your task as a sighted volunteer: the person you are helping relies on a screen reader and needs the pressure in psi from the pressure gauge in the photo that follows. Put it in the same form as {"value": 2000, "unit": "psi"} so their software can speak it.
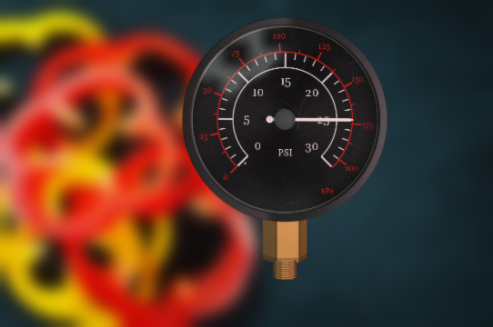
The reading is {"value": 25, "unit": "psi"}
